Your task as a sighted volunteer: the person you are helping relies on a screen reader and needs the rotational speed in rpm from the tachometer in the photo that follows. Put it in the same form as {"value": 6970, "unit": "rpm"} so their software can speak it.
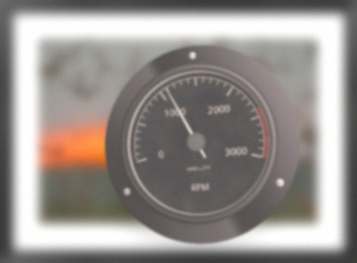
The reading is {"value": 1100, "unit": "rpm"}
